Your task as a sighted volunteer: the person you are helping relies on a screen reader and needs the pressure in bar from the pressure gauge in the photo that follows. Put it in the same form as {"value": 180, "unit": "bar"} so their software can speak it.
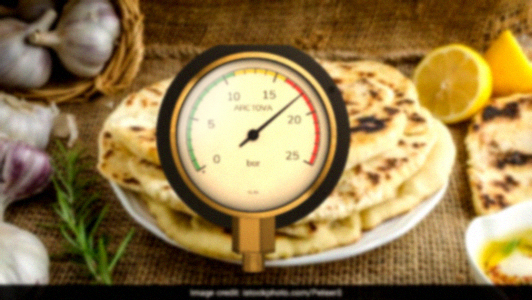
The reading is {"value": 18, "unit": "bar"}
